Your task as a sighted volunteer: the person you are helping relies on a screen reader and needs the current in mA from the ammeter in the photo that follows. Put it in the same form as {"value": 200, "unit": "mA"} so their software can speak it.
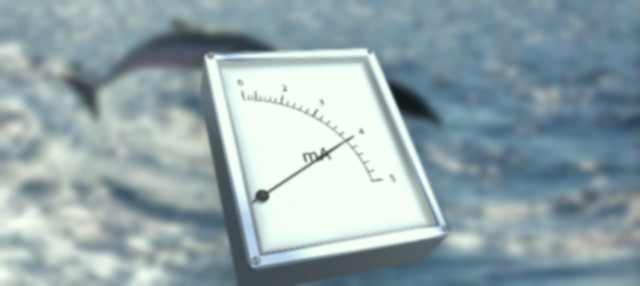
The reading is {"value": 4, "unit": "mA"}
